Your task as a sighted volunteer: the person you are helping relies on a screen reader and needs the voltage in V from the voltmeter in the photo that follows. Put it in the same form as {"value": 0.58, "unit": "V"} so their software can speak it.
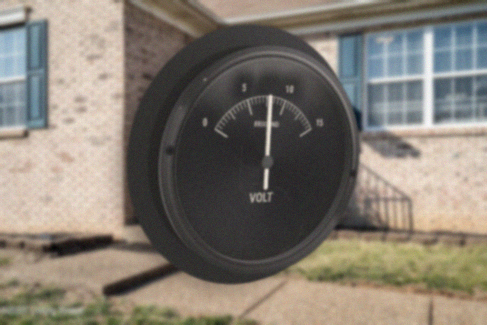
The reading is {"value": 7.5, "unit": "V"}
